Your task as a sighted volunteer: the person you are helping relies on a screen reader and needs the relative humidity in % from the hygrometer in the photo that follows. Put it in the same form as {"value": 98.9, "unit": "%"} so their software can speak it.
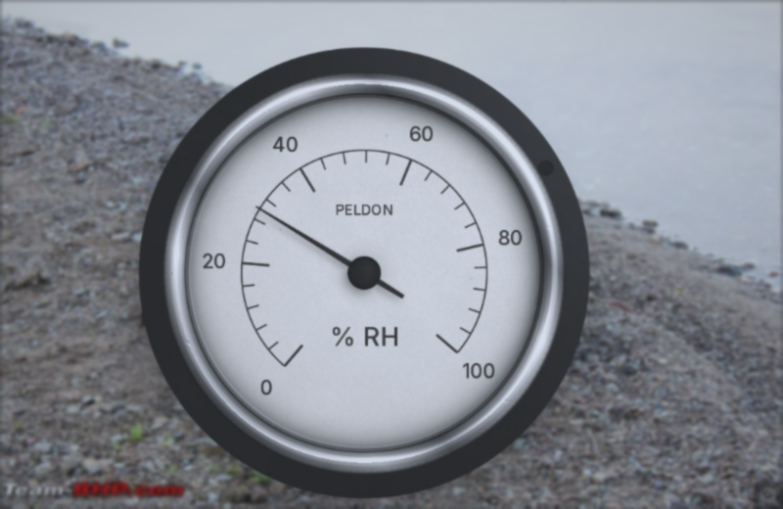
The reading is {"value": 30, "unit": "%"}
